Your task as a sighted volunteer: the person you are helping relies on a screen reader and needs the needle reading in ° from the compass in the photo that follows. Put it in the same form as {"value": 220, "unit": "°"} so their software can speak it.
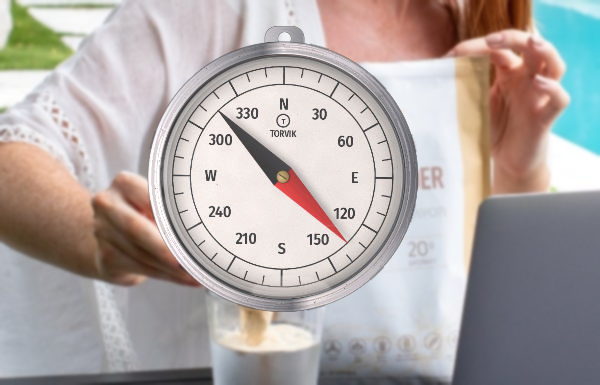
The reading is {"value": 135, "unit": "°"}
